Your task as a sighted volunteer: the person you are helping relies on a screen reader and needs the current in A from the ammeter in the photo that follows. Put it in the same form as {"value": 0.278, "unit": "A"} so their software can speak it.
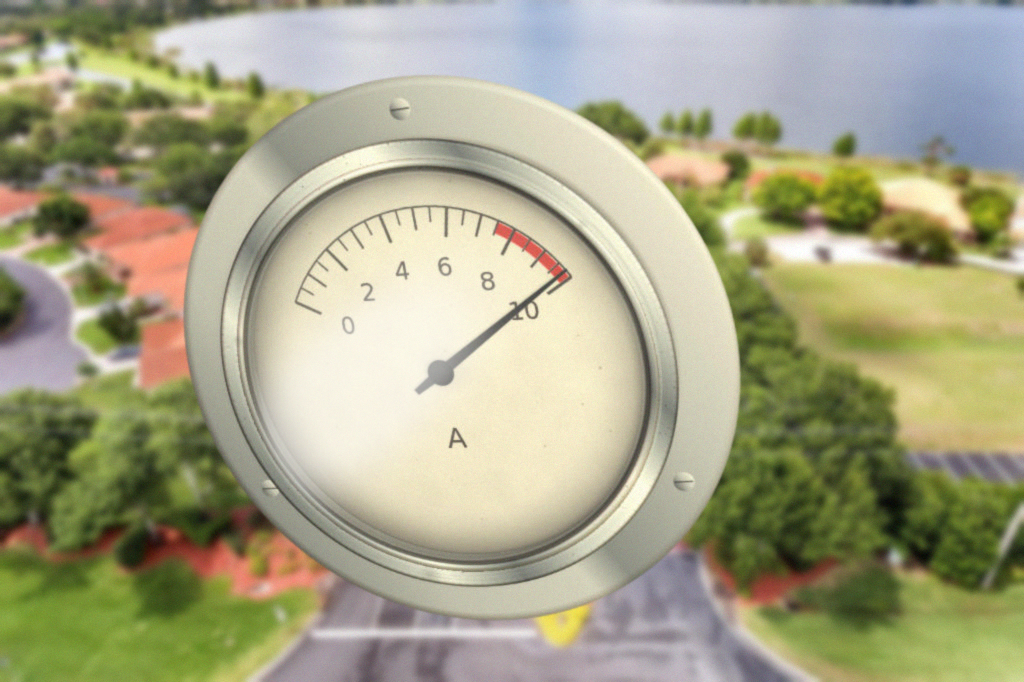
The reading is {"value": 9.75, "unit": "A"}
